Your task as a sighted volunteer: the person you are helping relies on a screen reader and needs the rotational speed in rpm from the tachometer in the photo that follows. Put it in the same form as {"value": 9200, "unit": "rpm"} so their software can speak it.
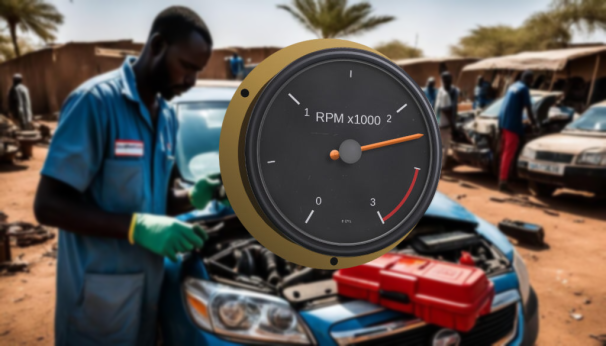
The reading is {"value": 2250, "unit": "rpm"}
